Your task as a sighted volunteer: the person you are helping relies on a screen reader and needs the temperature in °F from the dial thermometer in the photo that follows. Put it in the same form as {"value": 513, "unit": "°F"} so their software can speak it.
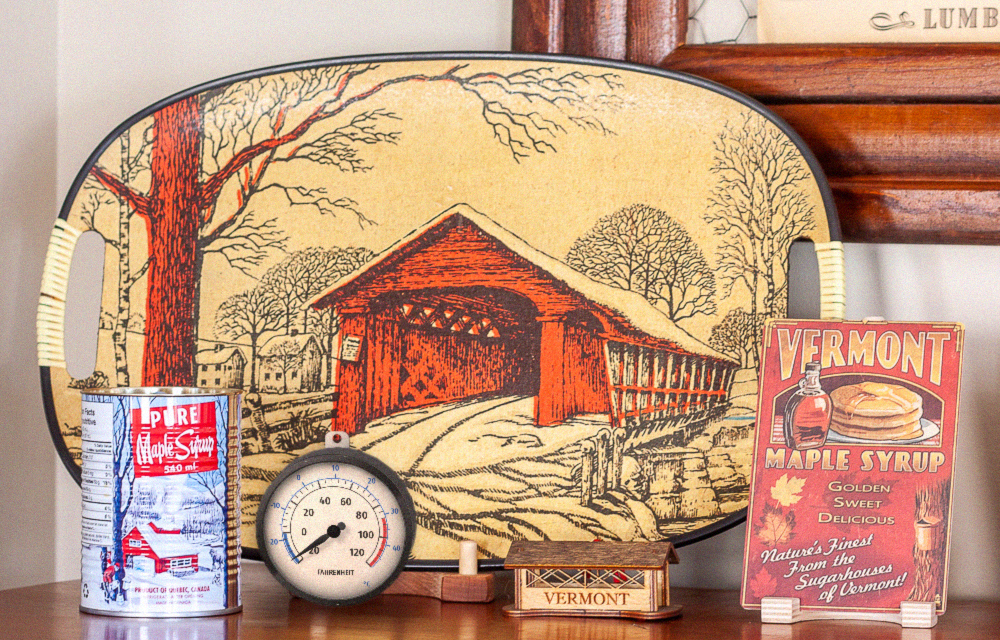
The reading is {"value": -16, "unit": "°F"}
